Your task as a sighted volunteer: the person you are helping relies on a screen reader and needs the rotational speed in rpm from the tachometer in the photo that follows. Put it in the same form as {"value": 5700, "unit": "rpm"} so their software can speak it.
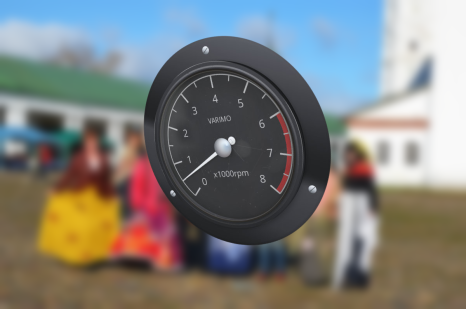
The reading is {"value": 500, "unit": "rpm"}
